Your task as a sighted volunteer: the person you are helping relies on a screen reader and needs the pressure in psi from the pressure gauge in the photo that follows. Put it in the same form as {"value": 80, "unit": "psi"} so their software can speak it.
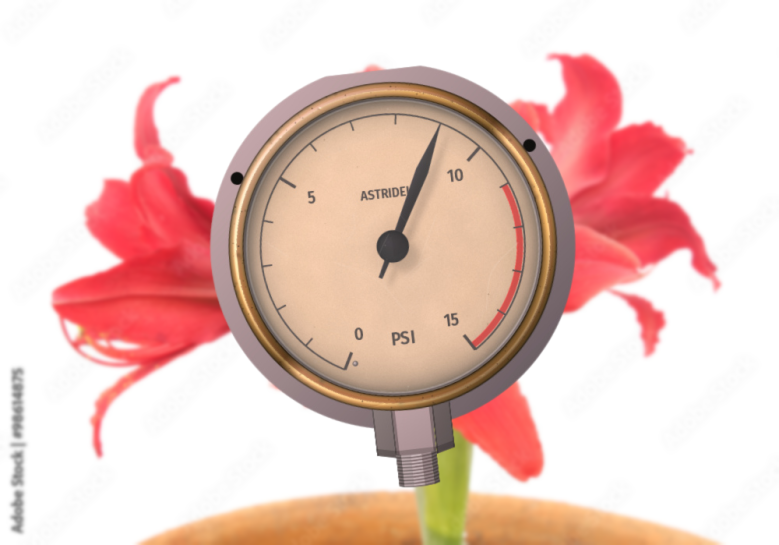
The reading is {"value": 9, "unit": "psi"}
